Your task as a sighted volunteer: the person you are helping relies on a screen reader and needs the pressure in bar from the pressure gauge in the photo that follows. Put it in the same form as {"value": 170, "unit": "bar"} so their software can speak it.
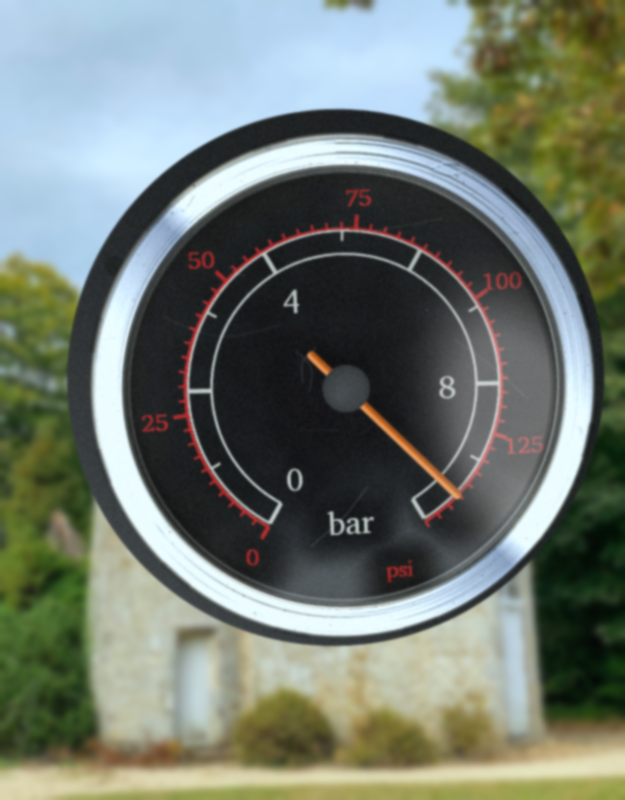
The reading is {"value": 9.5, "unit": "bar"}
